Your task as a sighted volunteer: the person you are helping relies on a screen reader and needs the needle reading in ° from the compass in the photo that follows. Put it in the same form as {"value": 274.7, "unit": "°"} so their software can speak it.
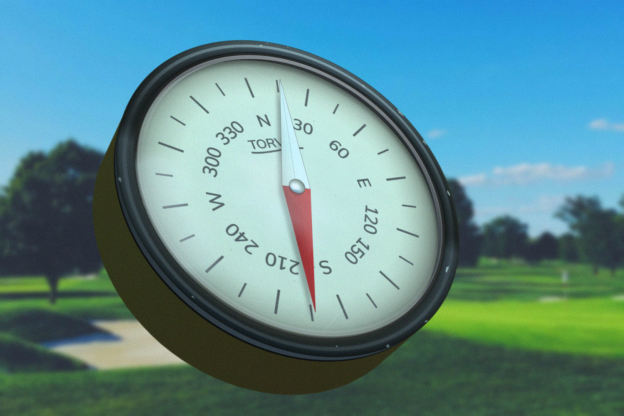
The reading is {"value": 195, "unit": "°"}
